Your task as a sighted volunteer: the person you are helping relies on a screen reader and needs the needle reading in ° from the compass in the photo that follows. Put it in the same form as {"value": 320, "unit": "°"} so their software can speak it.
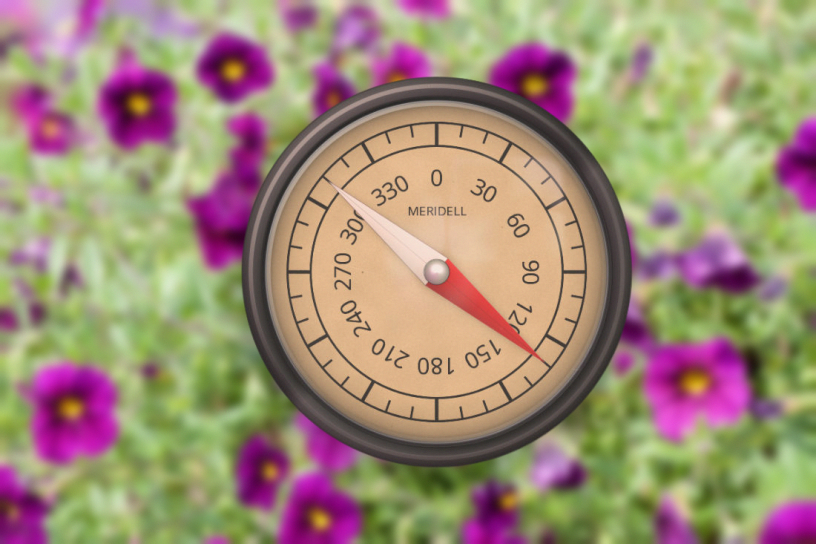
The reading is {"value": 130, "unit": "°"}
